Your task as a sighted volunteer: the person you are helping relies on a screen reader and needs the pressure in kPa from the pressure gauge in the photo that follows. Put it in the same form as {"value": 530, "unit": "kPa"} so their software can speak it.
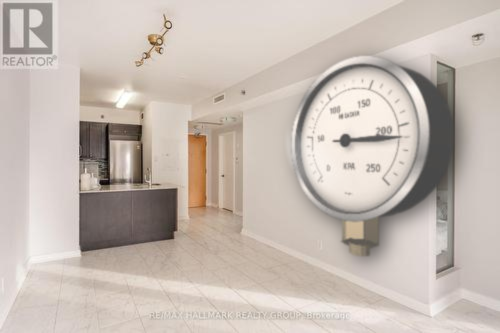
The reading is {"value": 210, "unit": "kPa"}
